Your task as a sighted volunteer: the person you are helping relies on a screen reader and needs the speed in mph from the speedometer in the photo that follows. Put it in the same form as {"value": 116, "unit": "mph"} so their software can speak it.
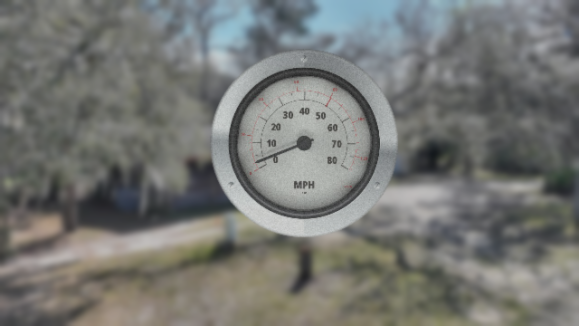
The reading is {"value": 2.5, "unit": "mph"}
